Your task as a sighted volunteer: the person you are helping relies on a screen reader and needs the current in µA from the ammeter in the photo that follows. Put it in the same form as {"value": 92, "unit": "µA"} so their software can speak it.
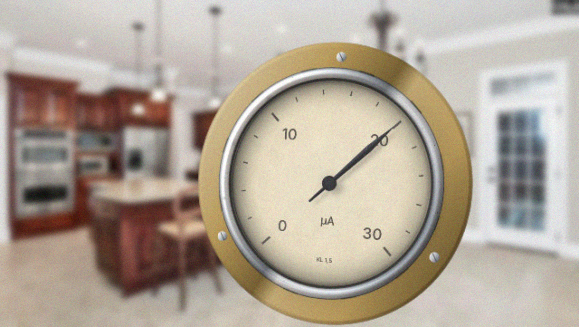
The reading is {"value": 20, "unit": "µA"}
